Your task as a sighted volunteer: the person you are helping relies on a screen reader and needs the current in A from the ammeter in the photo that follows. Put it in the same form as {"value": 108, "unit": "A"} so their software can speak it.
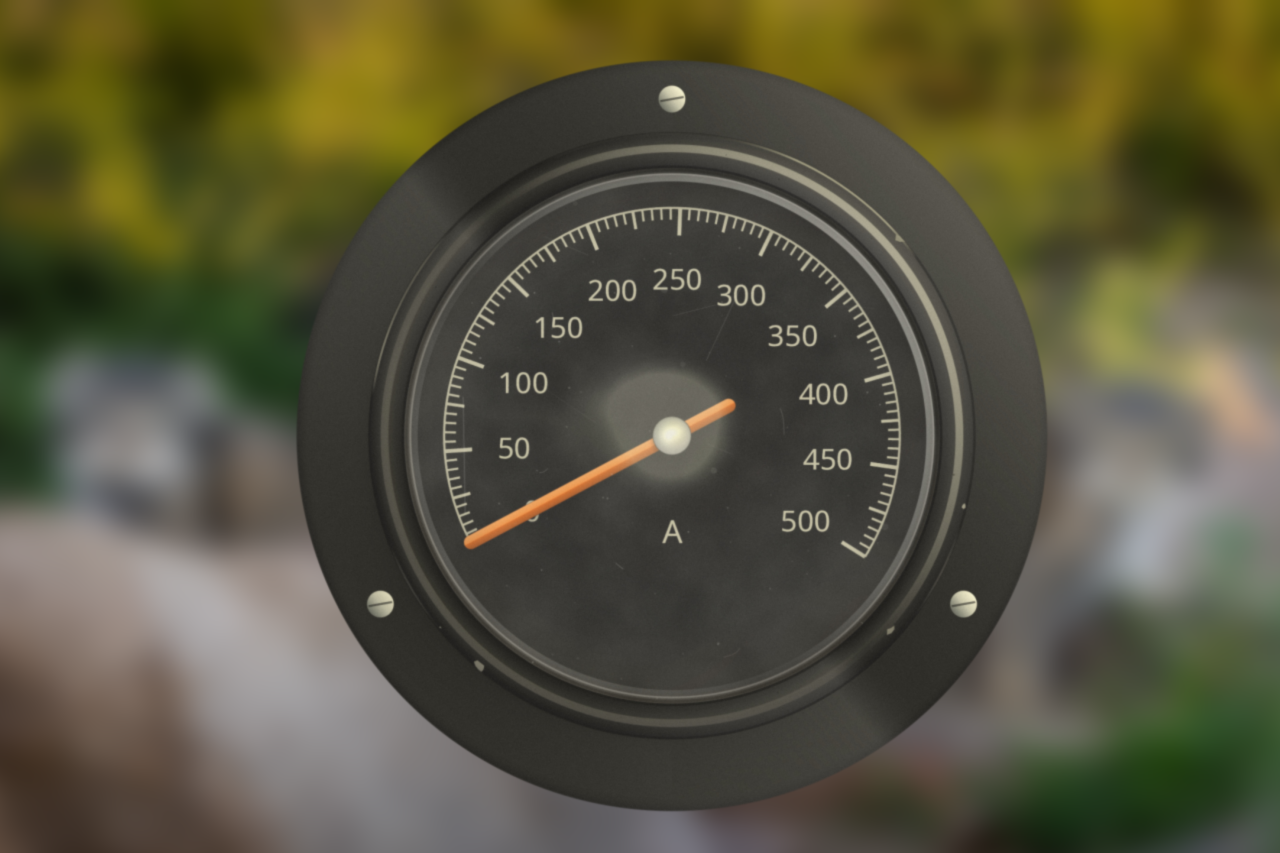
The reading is {"value": 0, "unit": "A"}
